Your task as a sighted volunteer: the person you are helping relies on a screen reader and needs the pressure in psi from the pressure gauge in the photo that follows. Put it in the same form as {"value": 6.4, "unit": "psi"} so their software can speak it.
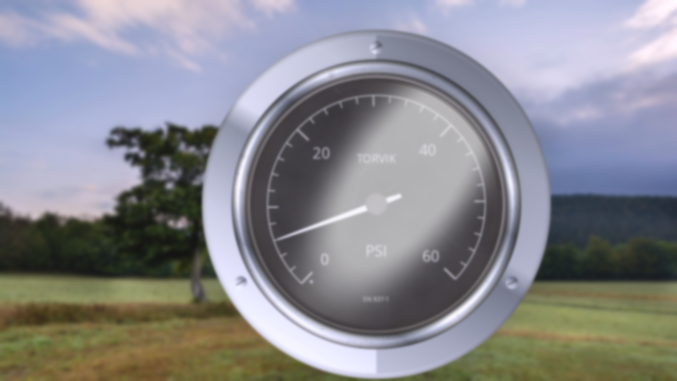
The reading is {"value": 6, "unit": "psi"}
